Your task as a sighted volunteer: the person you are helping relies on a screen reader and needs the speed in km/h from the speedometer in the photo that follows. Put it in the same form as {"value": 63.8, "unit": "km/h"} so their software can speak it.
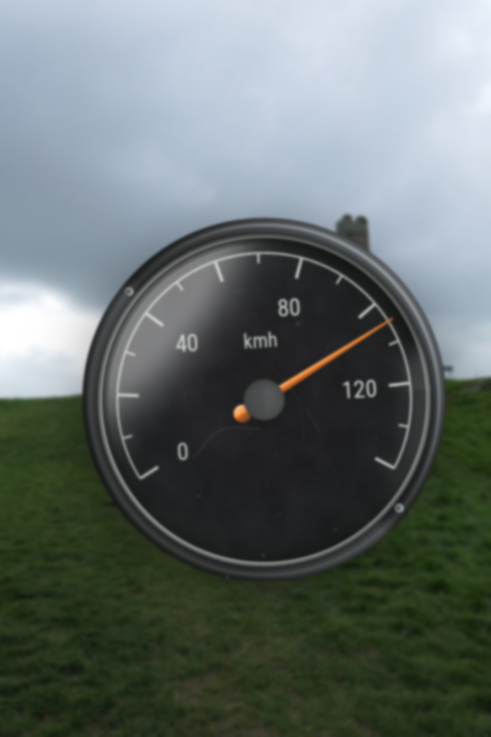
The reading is {"value": 105, "unit": "km/h"}
